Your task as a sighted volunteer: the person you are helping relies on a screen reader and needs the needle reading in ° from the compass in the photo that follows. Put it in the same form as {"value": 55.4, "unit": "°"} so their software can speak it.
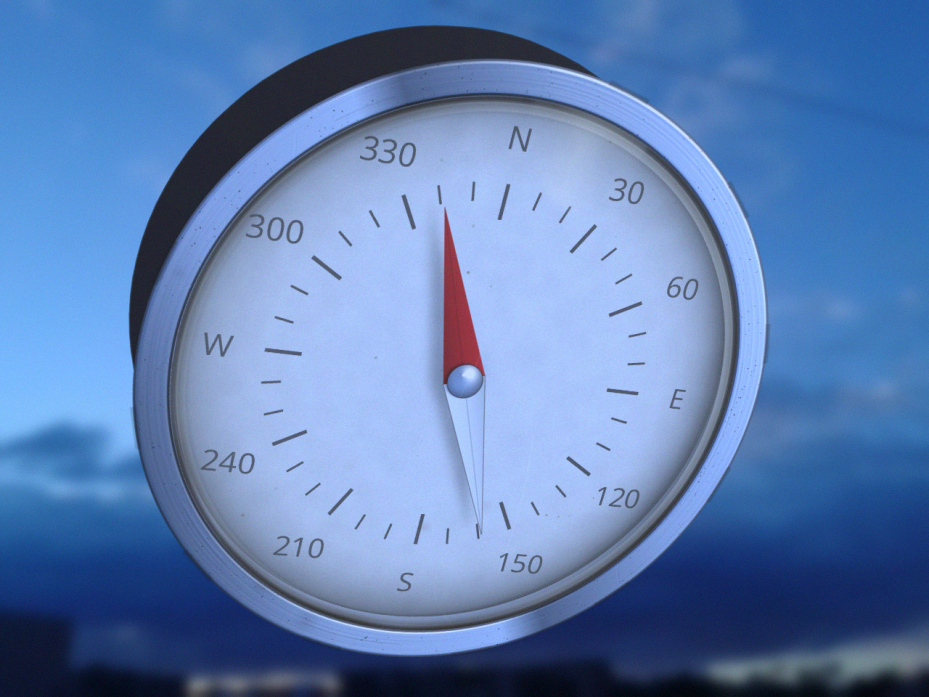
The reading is {"value": 340, "unit": "°"}
